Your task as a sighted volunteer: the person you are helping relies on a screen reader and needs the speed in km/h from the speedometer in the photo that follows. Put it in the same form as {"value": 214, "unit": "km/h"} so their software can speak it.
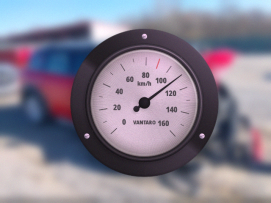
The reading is {"value": 110, "unit": "km/h"}
